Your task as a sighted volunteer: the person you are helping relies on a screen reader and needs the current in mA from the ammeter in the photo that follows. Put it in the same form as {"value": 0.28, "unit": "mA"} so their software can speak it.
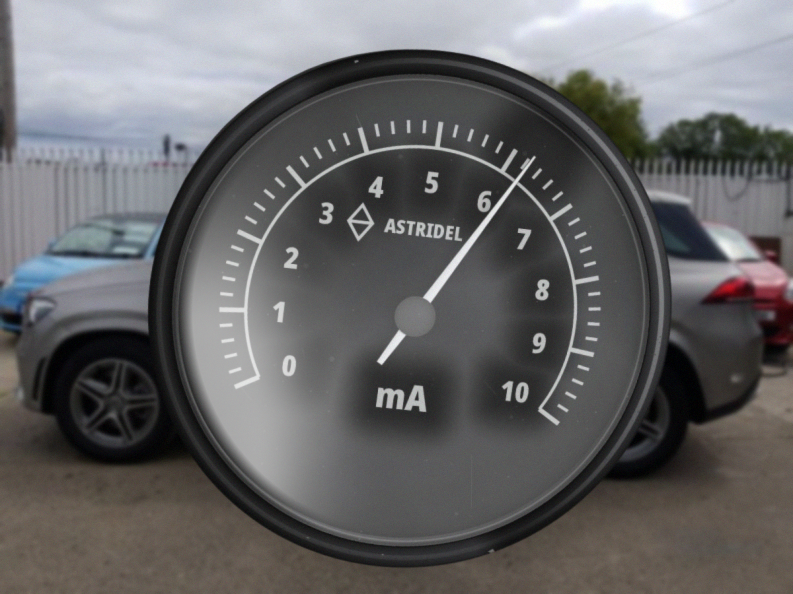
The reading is {"value": 6.2, "unit": "mA"}
